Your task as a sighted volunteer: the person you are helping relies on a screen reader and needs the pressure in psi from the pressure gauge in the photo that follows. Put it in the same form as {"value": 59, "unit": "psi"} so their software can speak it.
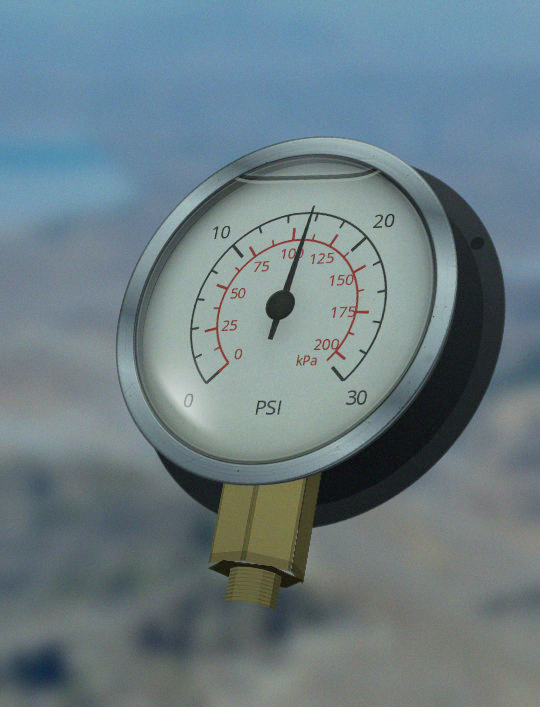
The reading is {"value": 16, "unit": "psi"}
